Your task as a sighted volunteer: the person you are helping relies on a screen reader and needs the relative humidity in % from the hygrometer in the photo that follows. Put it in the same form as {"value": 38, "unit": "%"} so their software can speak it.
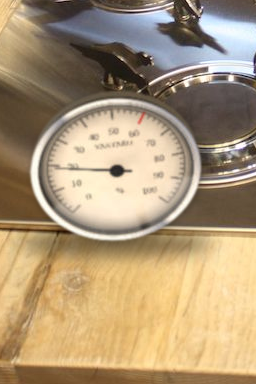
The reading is {"value": 20, "unit": "%"}
